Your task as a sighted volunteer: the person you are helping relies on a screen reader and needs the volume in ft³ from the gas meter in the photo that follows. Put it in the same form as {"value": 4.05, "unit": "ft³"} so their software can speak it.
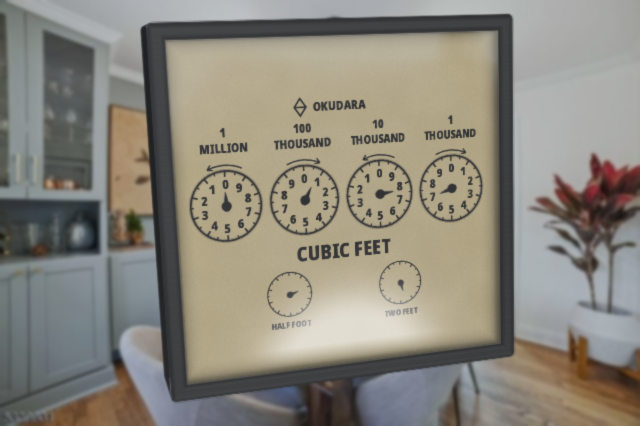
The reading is {"value": 7700, "unit": "ft³"}
